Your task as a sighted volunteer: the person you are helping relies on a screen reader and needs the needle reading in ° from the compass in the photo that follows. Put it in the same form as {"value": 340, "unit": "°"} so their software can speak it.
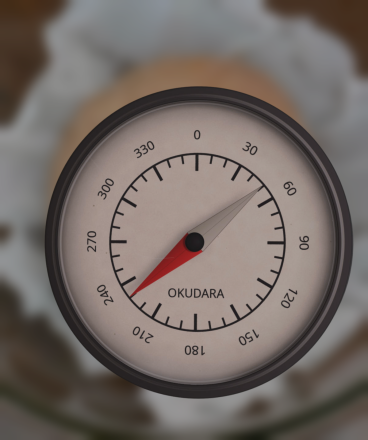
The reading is {"value": 230, "unit": "°"}
